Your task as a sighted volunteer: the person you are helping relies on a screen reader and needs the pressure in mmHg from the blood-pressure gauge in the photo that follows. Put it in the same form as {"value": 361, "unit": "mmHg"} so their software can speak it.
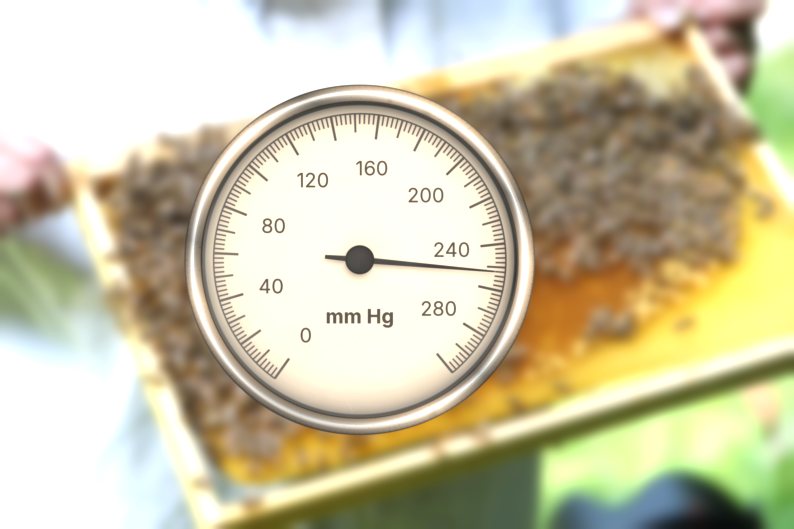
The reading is {"value": 252, "unit": "mmHg"}
